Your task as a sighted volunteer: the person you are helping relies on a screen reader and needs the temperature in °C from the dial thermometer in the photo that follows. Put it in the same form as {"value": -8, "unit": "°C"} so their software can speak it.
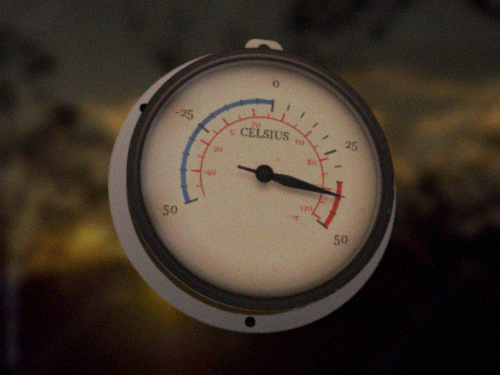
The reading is {"value": 40, "unit": "°C"}
